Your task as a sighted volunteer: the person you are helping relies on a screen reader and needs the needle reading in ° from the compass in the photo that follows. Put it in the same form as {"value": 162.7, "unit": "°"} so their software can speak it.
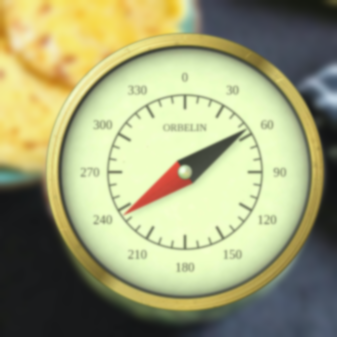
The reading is {"value": 235, "unit": "°"}
